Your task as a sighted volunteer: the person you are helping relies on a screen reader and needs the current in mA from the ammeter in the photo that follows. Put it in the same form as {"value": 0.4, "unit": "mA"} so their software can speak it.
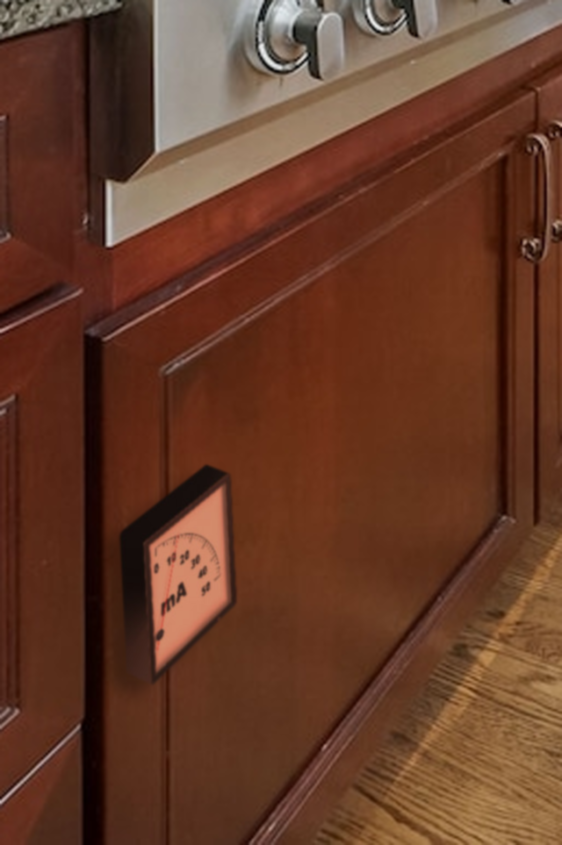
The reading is {"value": 10, "unit": "mA"}
